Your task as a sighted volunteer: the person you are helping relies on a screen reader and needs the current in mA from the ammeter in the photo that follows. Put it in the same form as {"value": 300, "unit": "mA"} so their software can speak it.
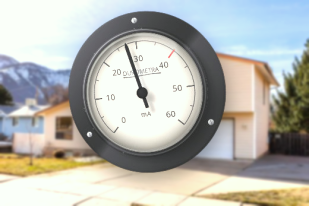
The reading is {"value": 27.5, "unit": "mA"}
